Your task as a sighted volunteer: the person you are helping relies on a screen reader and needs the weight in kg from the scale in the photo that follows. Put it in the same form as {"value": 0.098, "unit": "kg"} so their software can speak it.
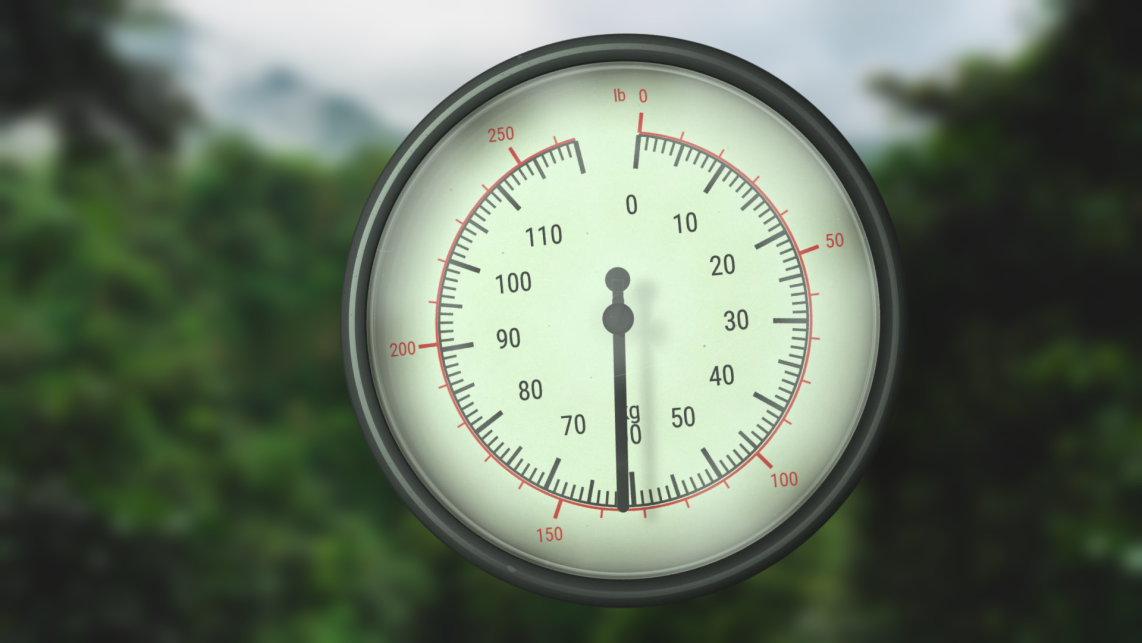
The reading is {"value": 61, "unit": "kg"}
